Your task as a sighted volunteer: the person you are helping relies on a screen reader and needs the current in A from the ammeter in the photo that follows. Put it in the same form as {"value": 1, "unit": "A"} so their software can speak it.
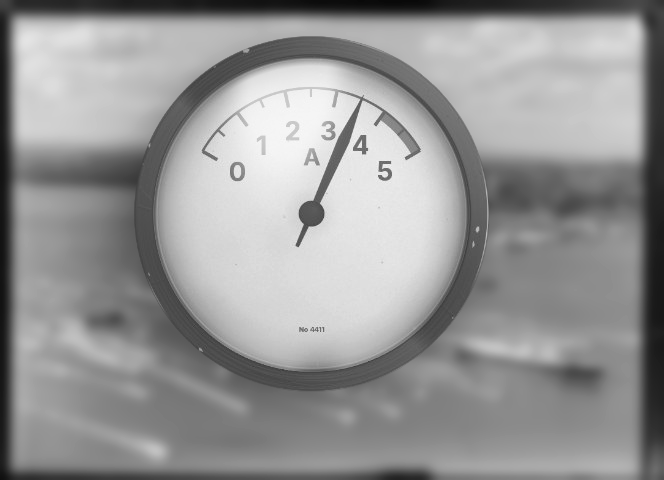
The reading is {"value": 3.5, "unit": "A"}
